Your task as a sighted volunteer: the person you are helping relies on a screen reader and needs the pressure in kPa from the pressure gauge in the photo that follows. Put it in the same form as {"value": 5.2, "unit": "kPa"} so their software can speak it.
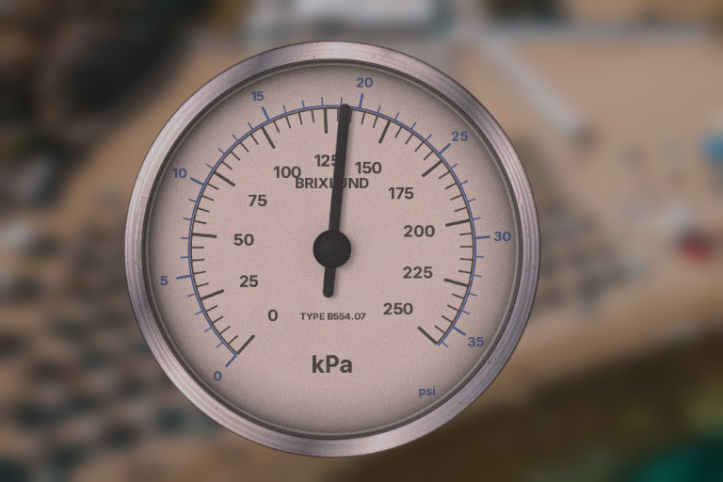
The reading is {"value": 132.5, "unit": "kPa"}
